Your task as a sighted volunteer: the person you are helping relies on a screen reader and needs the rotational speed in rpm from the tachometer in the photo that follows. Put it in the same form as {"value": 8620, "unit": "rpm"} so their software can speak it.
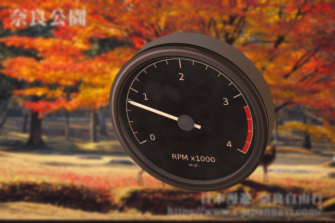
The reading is {"value": 800, "unit": "rpm"}
